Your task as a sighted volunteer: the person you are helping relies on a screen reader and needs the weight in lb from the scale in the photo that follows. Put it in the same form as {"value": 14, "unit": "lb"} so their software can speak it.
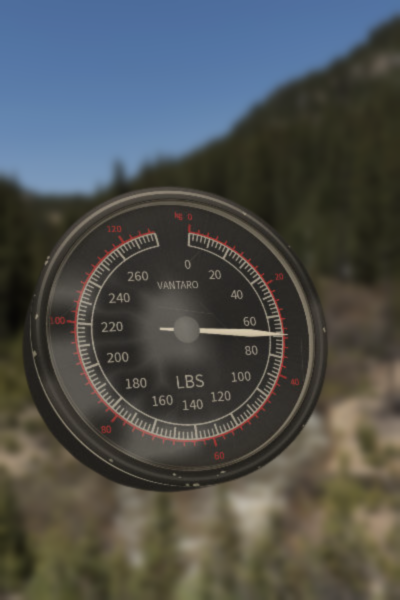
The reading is {"value": 70, "unit": "lb"}
